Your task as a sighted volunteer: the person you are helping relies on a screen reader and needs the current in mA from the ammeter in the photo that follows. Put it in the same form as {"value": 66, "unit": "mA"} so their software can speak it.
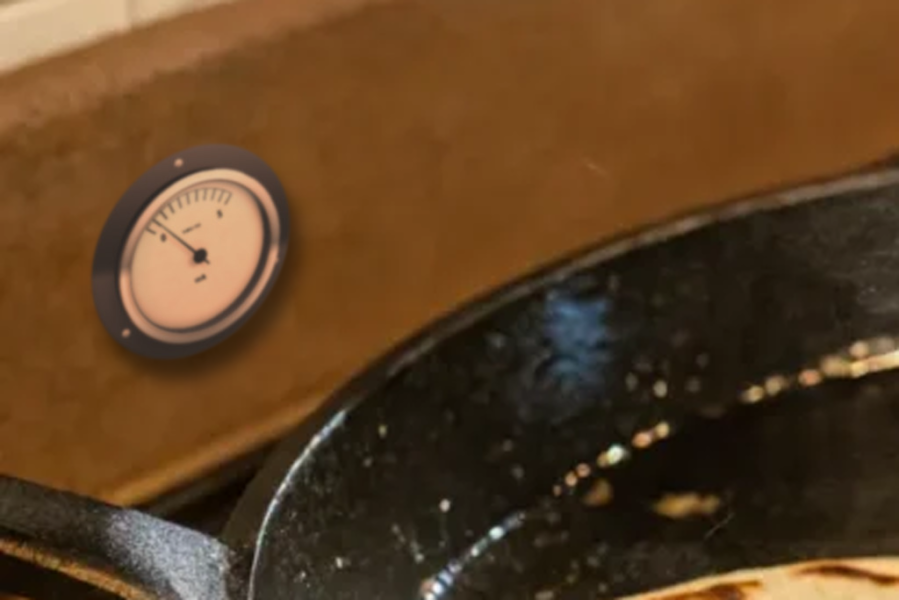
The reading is {"value": 0.5, "unit": "mA"}
